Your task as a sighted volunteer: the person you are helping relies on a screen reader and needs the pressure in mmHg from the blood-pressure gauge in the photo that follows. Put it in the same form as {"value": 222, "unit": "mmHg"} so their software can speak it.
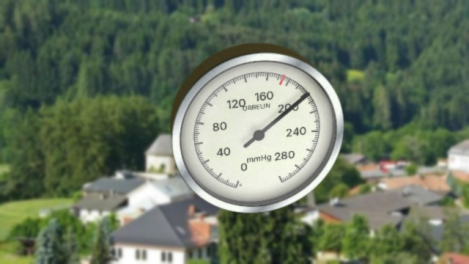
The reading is {"value": 200, "unit": "mmHg"}
